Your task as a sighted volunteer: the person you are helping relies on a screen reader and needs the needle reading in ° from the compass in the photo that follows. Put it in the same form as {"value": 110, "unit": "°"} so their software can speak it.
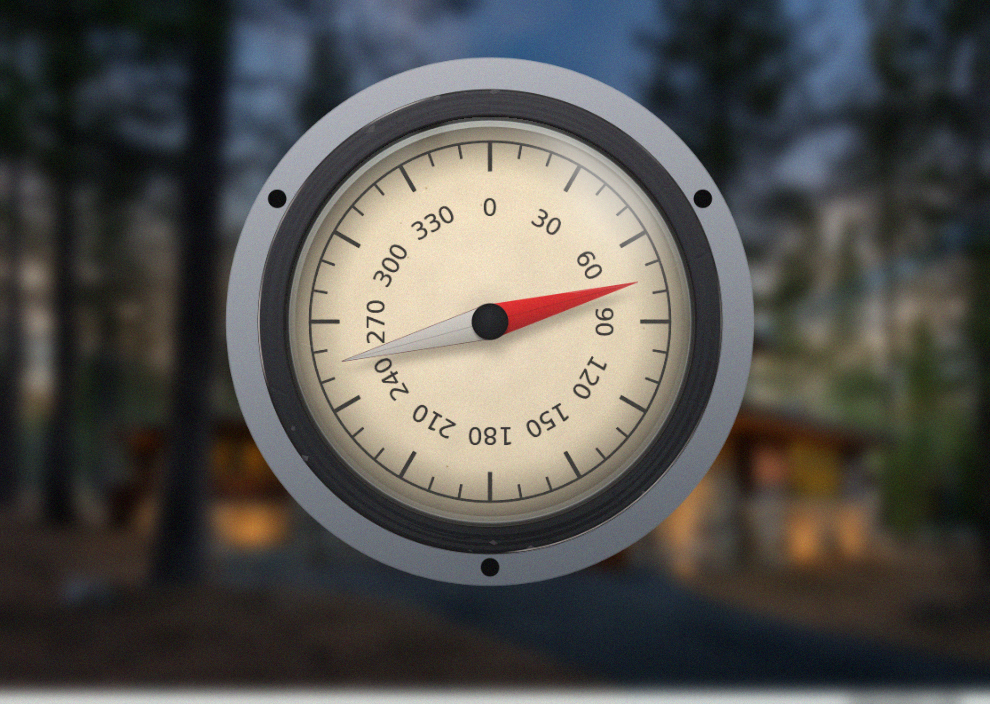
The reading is {"value": 75, "unit": "°"}
